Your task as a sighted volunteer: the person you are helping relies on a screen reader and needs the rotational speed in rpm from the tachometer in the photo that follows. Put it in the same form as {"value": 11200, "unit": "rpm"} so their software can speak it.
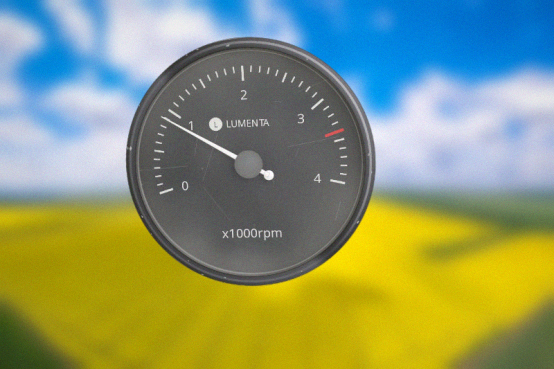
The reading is {"value": 900, "unit": "rpm"}
